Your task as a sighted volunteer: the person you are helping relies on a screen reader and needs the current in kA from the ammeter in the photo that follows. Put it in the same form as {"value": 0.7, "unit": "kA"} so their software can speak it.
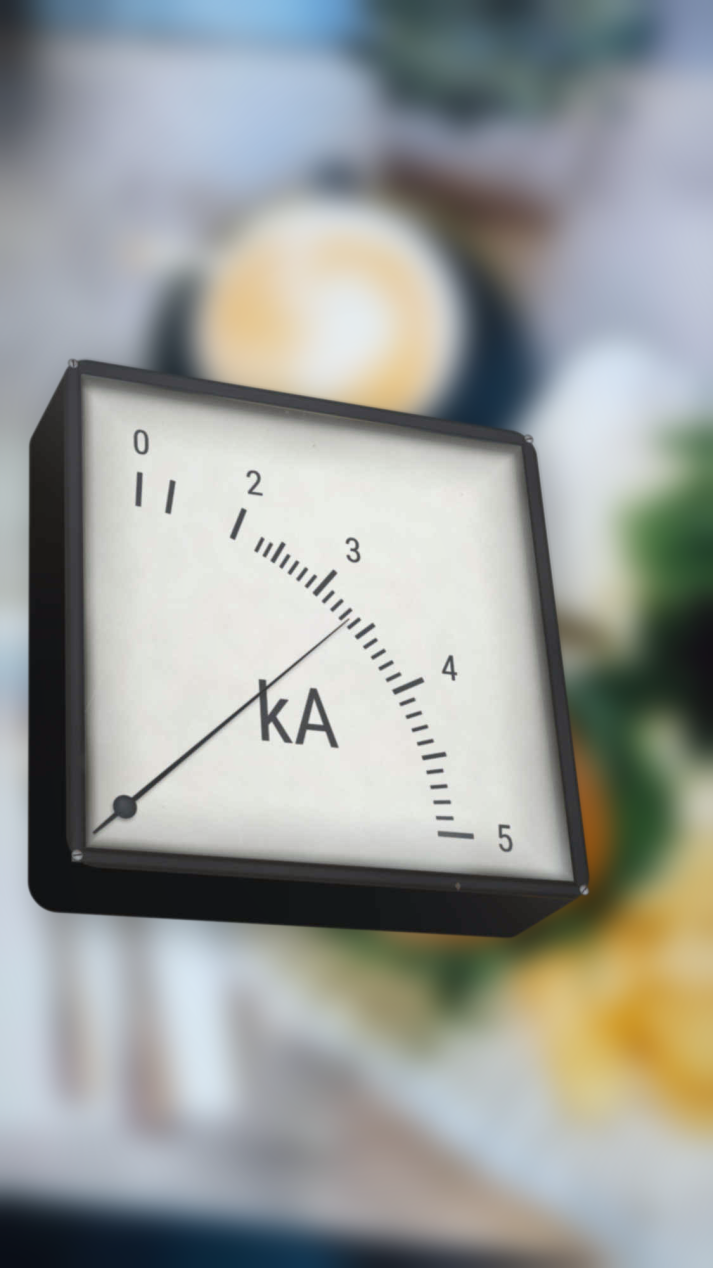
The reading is {"value": 3.35, "unit": "kA"}
